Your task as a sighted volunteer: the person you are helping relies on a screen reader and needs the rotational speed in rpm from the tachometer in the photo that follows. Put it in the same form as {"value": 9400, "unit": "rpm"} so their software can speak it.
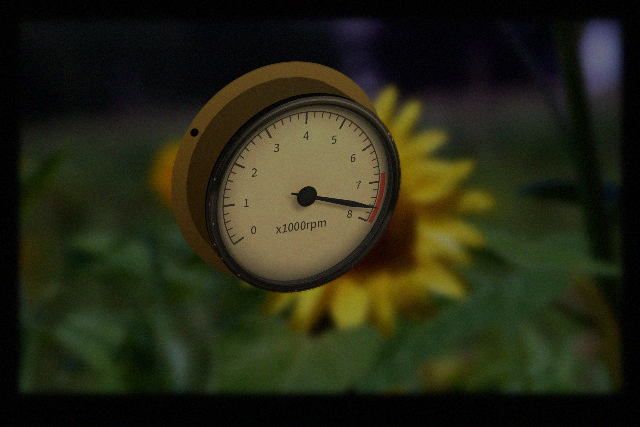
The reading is {"value": 7600, "unit": "rpm"}
